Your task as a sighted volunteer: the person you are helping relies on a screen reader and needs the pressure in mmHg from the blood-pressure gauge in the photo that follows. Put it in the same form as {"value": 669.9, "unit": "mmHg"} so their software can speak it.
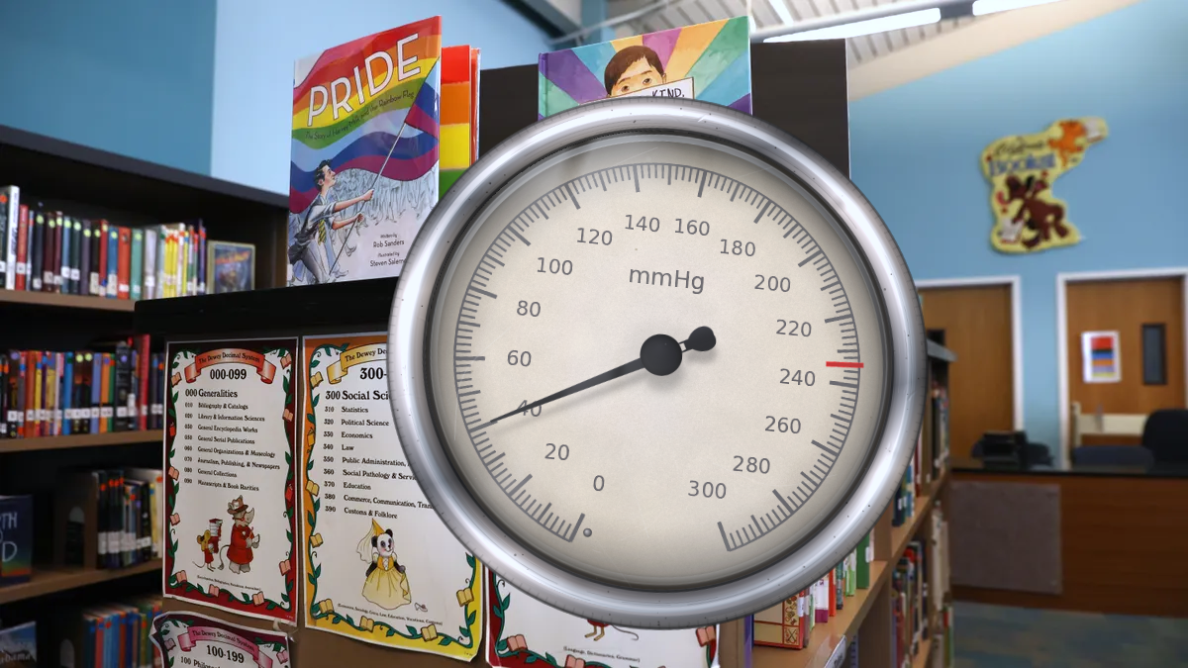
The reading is {"value": 40, "unit": "mmHg"}
